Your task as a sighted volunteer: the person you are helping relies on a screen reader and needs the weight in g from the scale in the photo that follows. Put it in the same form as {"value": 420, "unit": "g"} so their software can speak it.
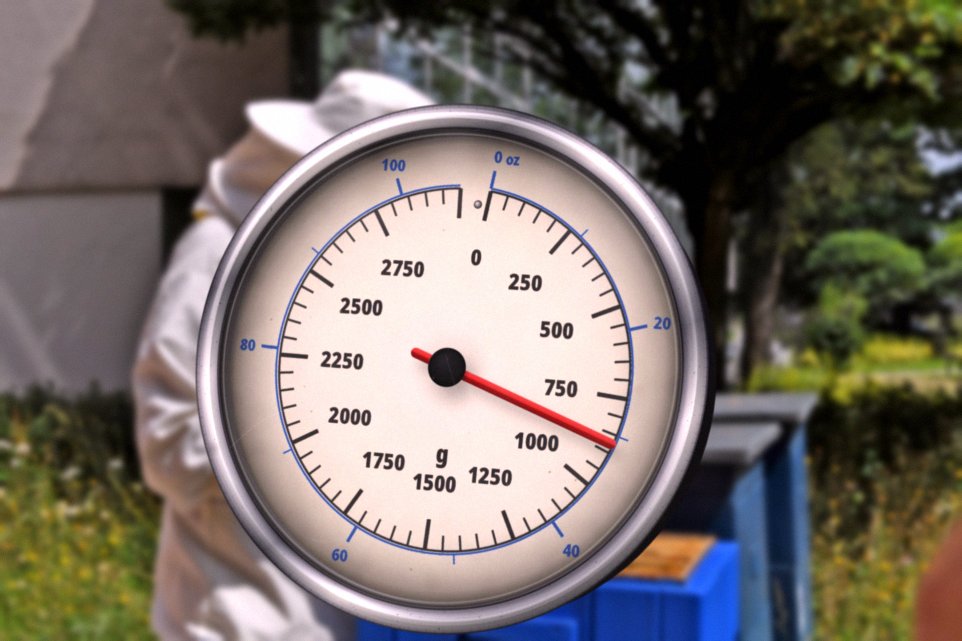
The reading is {"value": 875, "unit": "g"}
